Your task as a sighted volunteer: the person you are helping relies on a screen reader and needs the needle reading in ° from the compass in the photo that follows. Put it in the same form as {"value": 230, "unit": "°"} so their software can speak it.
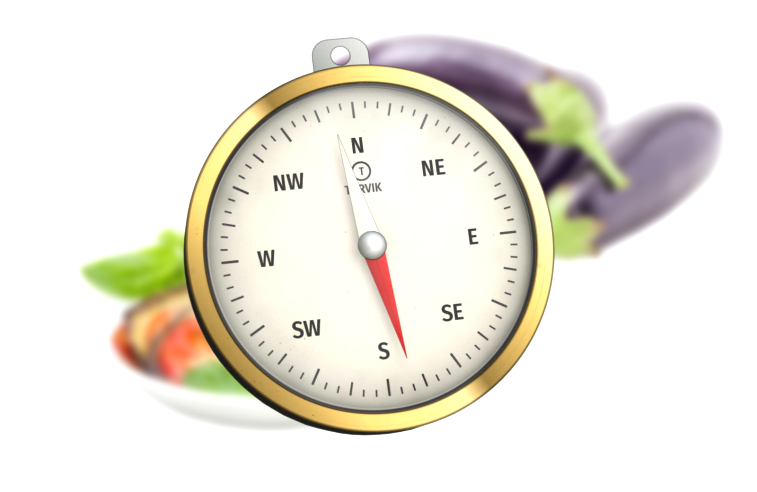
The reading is {"value": 170, "unit": "°"}
